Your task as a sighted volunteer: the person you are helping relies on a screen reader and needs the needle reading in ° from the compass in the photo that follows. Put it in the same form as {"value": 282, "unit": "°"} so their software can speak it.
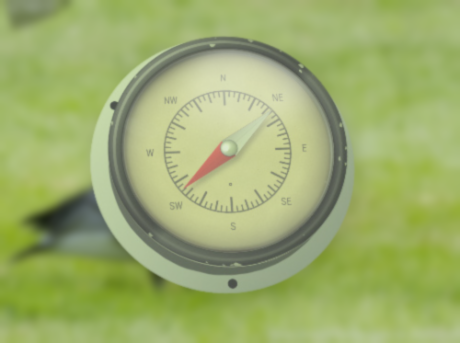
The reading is {"value": 230, "unit": "°"}
